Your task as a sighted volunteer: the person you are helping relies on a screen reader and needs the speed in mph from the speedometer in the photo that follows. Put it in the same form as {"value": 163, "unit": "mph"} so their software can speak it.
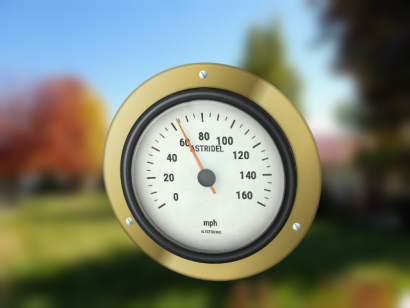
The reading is {"value": 65, "unit": "mph"}
